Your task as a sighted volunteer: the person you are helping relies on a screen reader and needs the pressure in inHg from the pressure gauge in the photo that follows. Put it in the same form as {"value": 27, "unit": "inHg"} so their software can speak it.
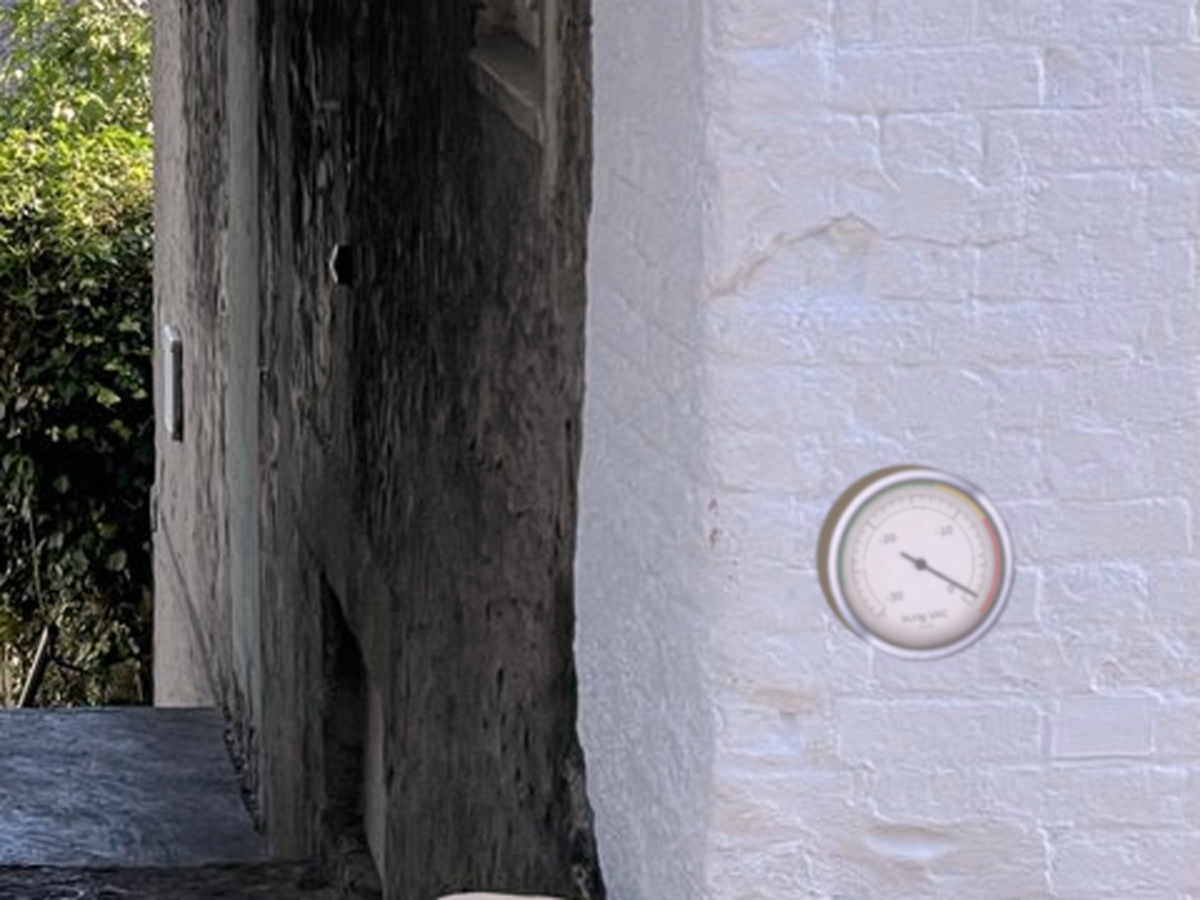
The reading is {"value": -1, "unit": "inHg"}
